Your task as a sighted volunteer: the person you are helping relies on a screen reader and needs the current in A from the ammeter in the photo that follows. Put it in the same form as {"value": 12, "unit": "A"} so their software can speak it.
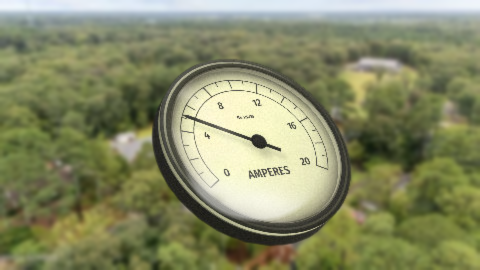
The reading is {"value": 5, "unit": "A"}
